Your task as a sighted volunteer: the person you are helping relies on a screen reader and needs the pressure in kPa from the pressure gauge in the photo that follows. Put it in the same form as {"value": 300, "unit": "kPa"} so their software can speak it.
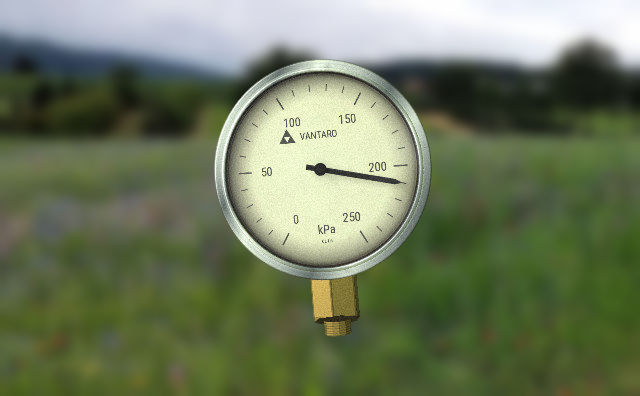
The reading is {"value": 210, "unit": "kPa"}
